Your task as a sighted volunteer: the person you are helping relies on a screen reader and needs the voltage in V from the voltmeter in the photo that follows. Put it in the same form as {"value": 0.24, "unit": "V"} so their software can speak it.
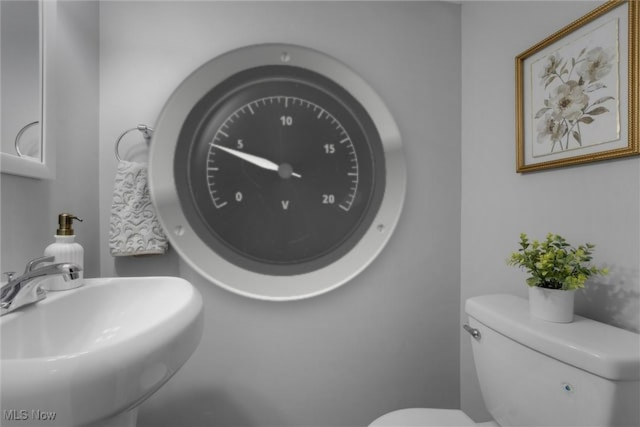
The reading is {"value": 4, "unit": "V"}
